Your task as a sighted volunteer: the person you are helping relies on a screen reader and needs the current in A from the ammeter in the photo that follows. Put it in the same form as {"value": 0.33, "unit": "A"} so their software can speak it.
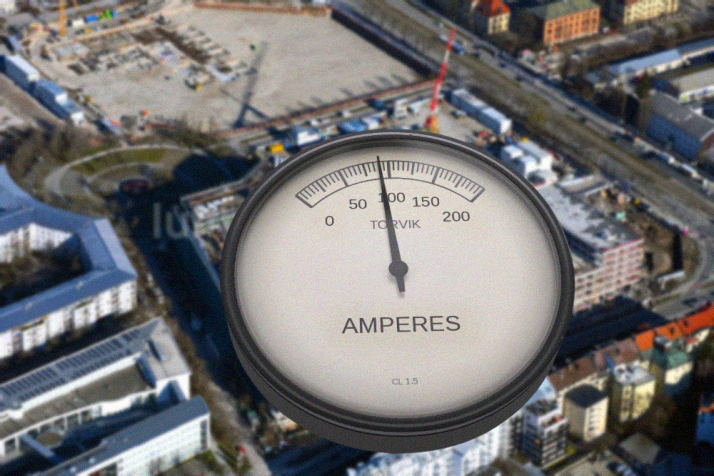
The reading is {"value": 90, "unit": "A"}
